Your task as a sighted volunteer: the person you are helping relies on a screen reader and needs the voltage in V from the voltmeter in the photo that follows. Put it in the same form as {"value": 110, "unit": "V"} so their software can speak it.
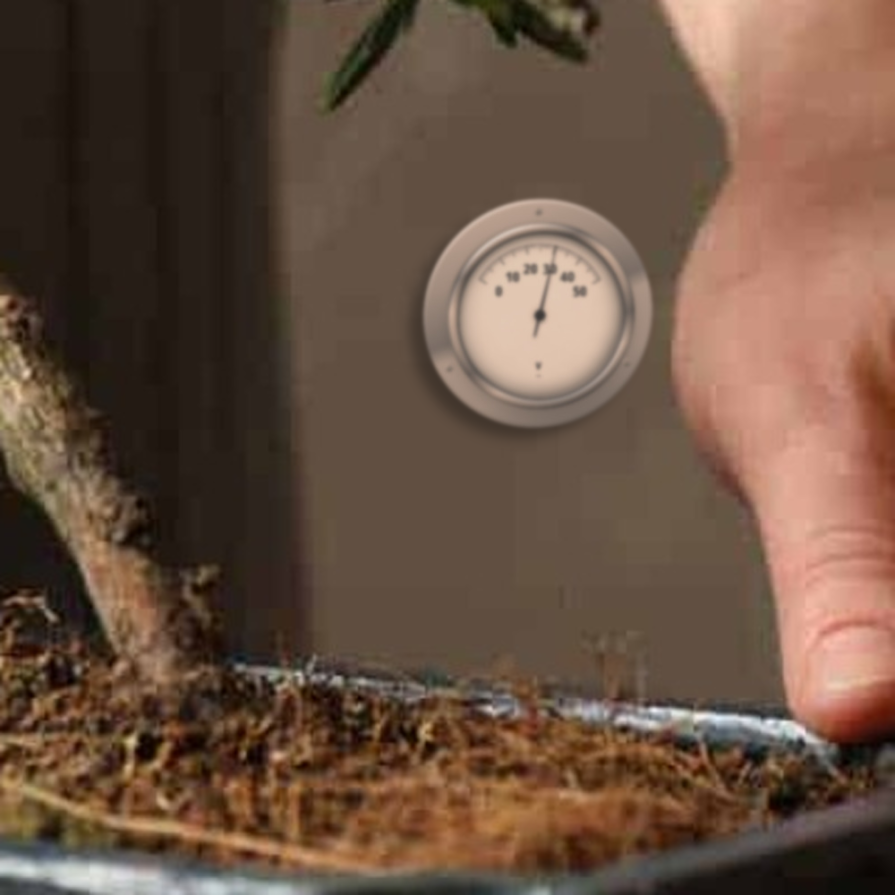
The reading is {"value": 30, "unit": "V"}
